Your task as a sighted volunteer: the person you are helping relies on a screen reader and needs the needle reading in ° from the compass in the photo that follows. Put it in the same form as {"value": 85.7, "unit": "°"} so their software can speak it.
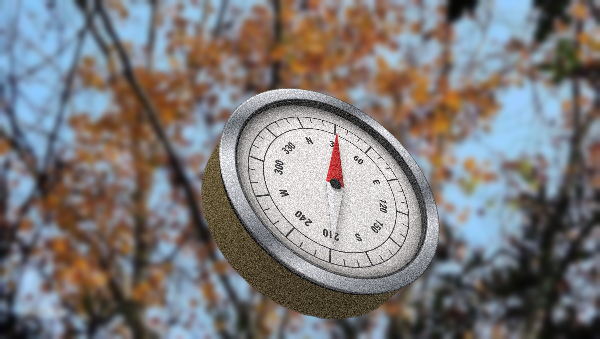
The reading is {"value": 30, "unit": "°"}
